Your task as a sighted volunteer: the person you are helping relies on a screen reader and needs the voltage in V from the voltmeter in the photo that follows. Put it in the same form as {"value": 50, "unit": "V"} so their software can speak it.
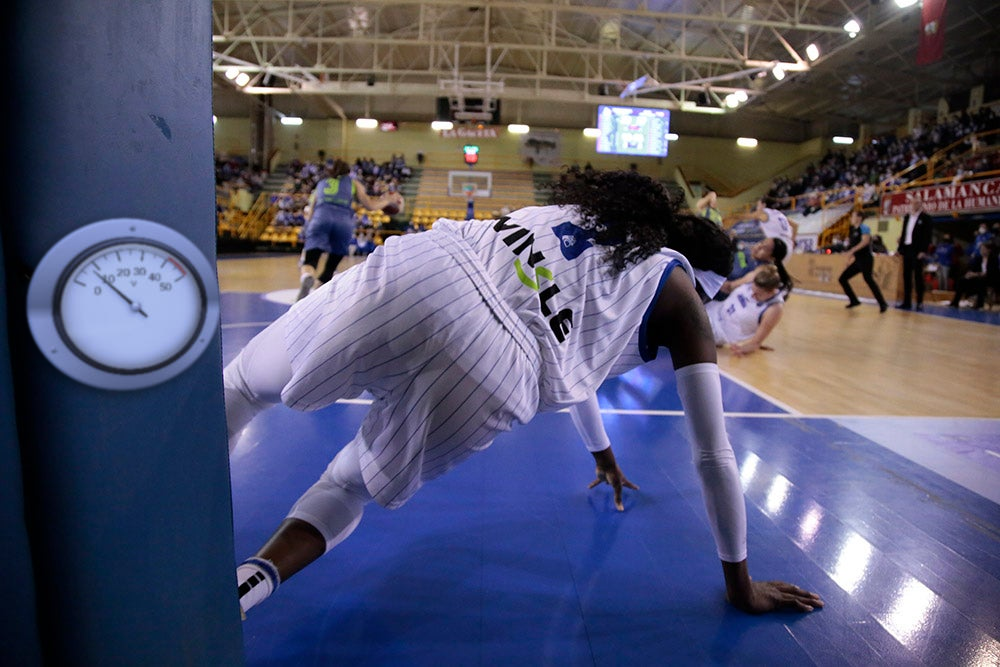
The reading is {"value": 7.5, "unit": "V"}
